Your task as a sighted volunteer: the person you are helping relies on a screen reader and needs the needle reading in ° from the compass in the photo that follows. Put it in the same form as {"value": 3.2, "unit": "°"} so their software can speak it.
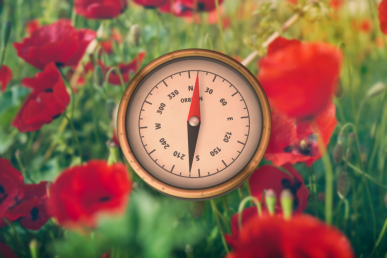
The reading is {"value": 10, "unit": "°"}
